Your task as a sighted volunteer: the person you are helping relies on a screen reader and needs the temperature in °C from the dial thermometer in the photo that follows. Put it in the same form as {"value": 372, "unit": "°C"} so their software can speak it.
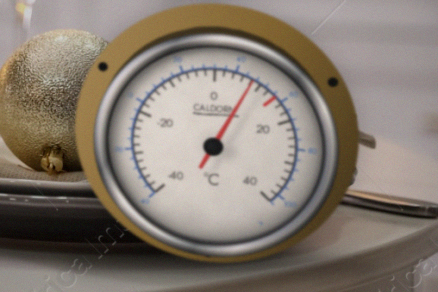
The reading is {"value": 8, "unit": "°C"}
